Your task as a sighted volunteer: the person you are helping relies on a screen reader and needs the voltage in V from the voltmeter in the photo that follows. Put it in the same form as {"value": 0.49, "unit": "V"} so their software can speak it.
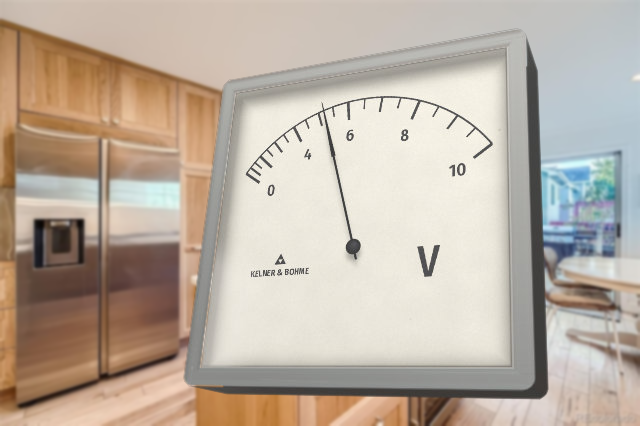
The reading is {"value": 5.25, "unit": "V"}
